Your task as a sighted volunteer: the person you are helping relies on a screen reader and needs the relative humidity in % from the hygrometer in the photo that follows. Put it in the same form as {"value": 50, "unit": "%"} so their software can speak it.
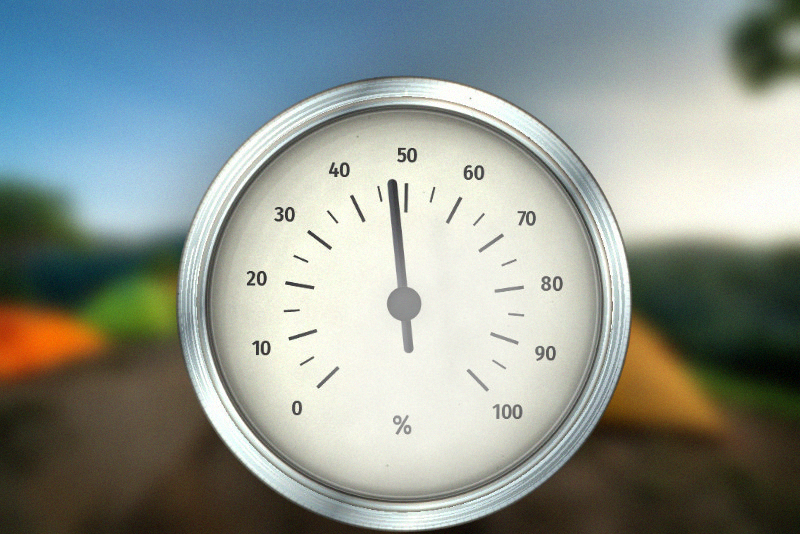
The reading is {"value": 47.5, "unit": "%"}
